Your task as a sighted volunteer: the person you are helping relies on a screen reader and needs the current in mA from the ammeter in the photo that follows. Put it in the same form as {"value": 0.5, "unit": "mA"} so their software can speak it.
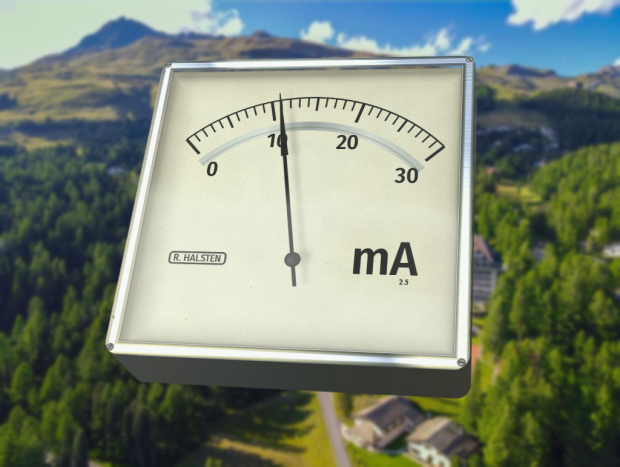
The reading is {"value": 11, "unit": "mA"}
